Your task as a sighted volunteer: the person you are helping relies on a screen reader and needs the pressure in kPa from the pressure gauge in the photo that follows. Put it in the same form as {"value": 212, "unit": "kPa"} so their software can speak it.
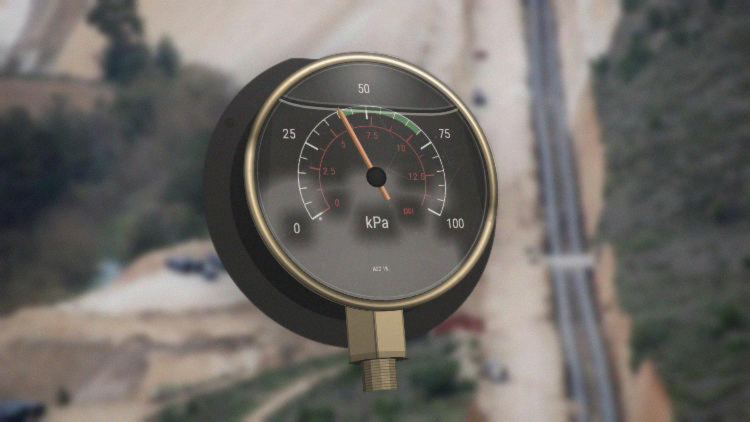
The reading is {"value": 40, "unit": "kPa"}
